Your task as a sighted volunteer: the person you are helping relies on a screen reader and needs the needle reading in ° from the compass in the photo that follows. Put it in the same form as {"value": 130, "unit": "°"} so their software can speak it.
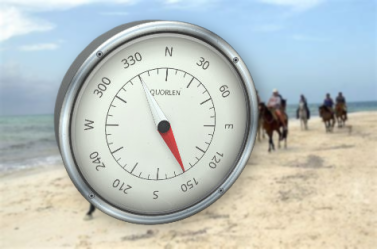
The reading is {"value": 150, "unit": "°"}
